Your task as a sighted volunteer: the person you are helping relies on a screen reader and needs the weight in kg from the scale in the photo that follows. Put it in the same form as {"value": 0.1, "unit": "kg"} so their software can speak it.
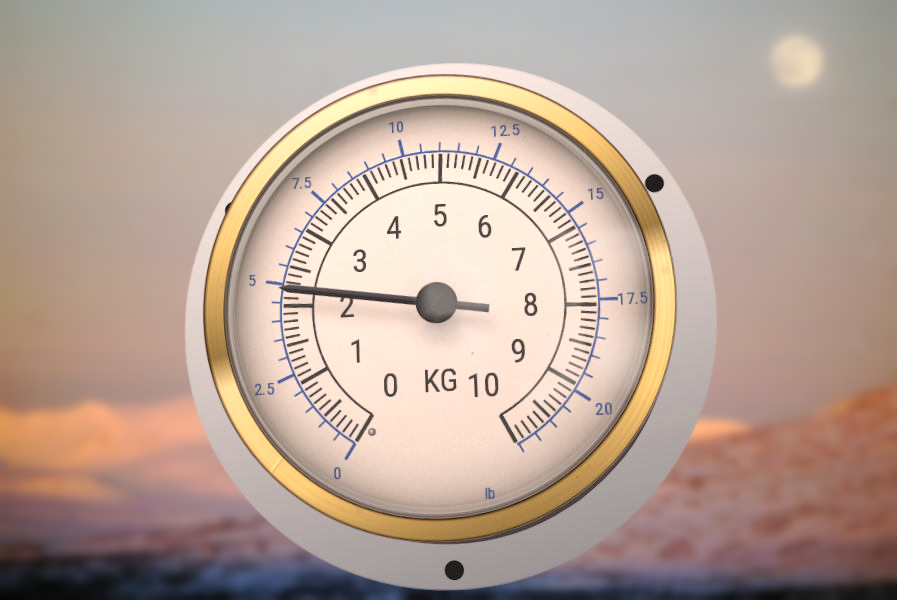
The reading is {"value": 2.2, "unit": "kg"}
